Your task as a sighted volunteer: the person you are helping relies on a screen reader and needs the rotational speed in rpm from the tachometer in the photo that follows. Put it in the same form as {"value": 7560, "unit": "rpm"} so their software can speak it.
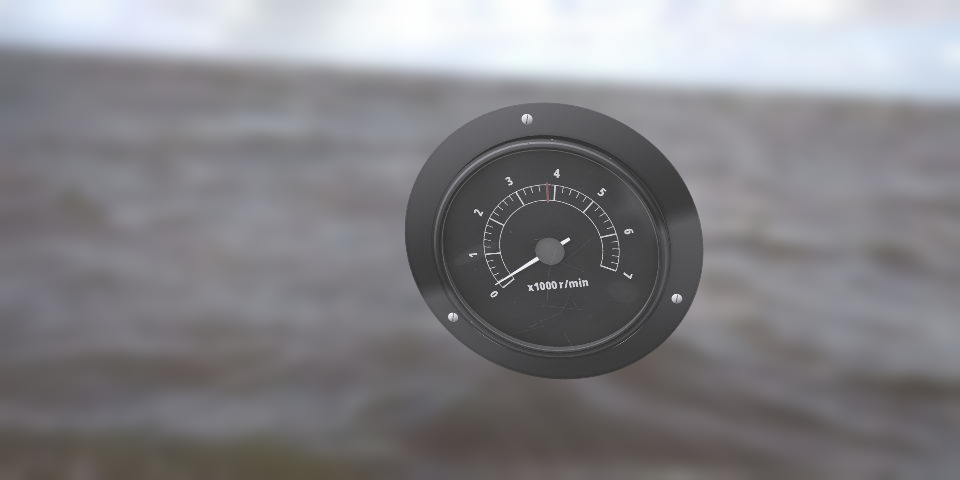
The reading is {"value": 200, "unit": "rpm"}
